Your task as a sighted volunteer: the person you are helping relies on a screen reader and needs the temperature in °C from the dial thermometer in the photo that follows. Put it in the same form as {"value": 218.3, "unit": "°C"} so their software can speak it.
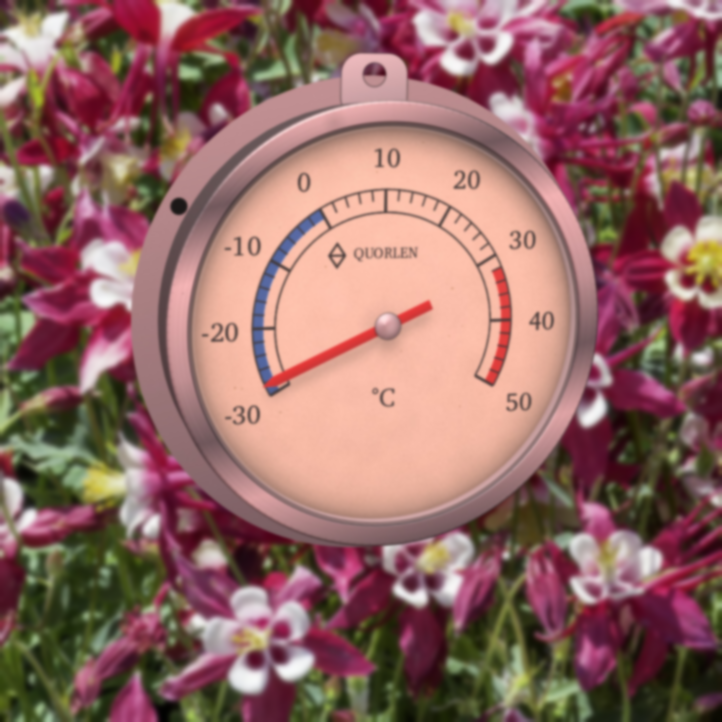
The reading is {"value": -28, "unit": "°C"}
